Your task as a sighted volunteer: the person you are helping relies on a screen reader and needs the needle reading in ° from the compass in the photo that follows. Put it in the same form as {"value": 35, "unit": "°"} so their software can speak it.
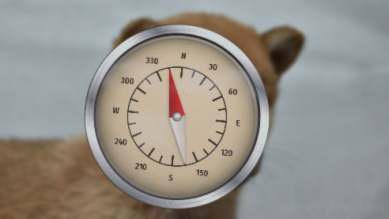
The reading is {"value": 345, "unit": "°"}
